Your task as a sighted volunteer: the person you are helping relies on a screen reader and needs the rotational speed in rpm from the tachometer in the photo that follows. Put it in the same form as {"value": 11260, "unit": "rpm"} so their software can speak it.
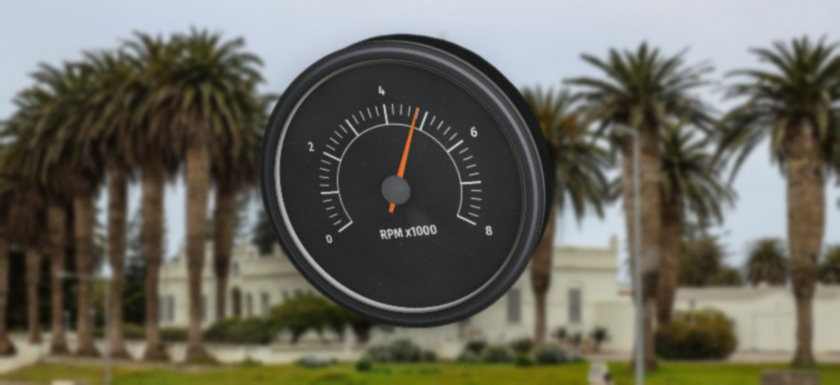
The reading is {"value": 4800, "unit": "rpm"}
